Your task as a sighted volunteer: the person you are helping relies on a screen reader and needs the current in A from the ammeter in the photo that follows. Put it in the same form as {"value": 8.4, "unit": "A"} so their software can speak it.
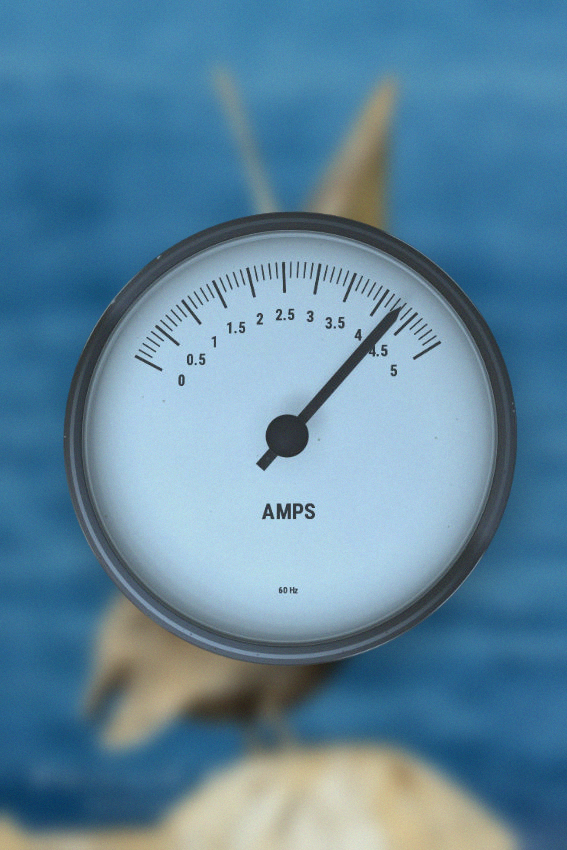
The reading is {"value": 4.3, "unit": "A"}
